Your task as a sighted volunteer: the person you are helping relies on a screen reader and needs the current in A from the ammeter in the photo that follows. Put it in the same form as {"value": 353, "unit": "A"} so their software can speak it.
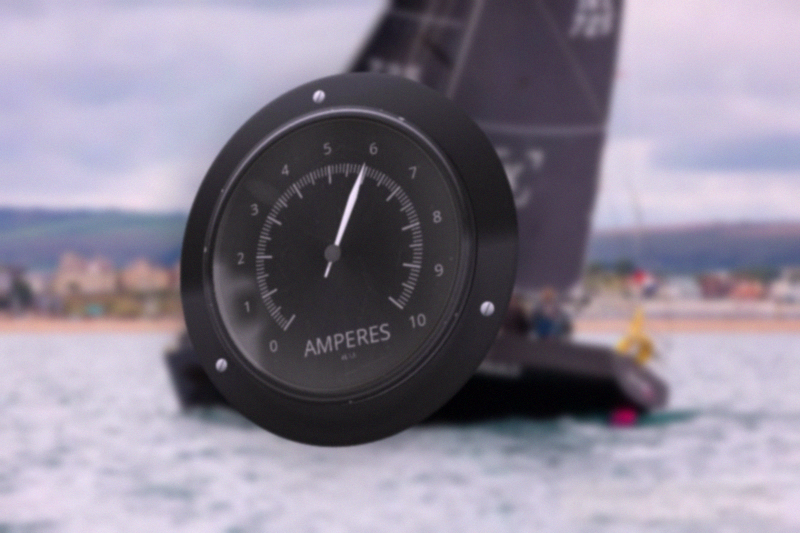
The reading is {"value": 6, "unit": "A"}
